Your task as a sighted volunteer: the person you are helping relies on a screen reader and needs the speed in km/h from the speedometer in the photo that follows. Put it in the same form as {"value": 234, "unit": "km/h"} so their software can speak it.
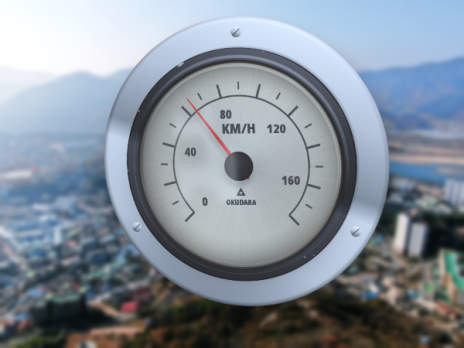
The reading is {"value": 65, "unit": "km/h"}
